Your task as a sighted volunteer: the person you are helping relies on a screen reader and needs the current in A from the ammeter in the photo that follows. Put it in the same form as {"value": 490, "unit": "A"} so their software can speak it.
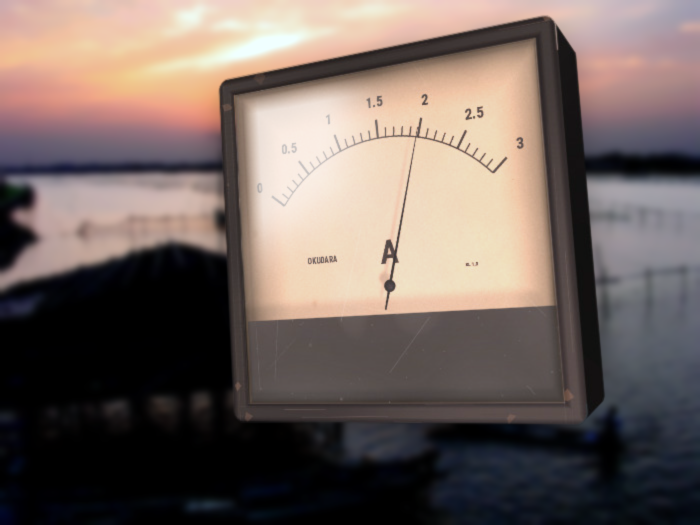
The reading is {"value": 2, "unit": "A"}
